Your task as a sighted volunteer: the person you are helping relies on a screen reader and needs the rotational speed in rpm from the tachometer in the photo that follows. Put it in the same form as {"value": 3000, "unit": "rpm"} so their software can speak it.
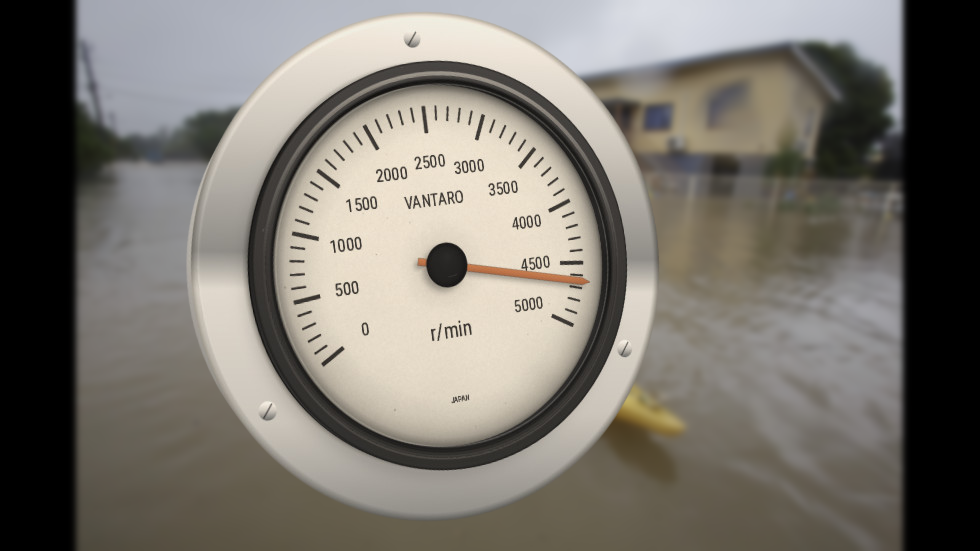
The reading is {"value": 4650, "unit": "rpm"}
